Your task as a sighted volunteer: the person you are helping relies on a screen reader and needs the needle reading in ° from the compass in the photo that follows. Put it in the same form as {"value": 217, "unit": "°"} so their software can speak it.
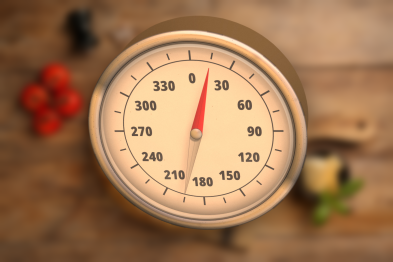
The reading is {"value": 15, "unit": "°"}
